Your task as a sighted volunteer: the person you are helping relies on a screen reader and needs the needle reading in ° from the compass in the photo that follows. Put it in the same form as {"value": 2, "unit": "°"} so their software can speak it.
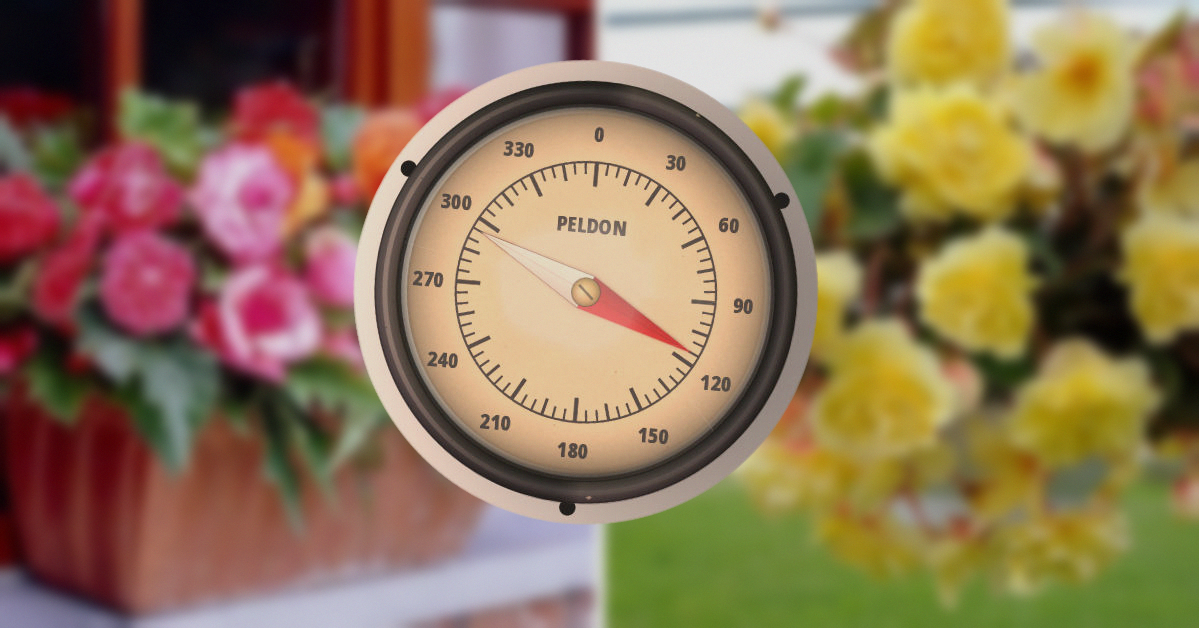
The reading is {"value": 115, "unit": "°"}
